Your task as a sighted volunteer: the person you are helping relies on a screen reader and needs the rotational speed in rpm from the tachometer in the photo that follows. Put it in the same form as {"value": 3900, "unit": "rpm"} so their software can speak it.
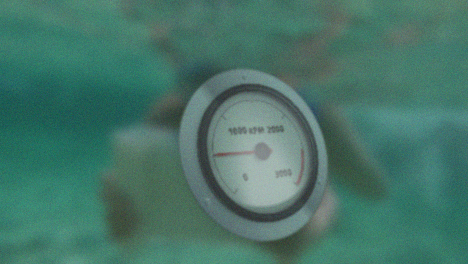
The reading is {"value": 500, "unit": "rpm"}
